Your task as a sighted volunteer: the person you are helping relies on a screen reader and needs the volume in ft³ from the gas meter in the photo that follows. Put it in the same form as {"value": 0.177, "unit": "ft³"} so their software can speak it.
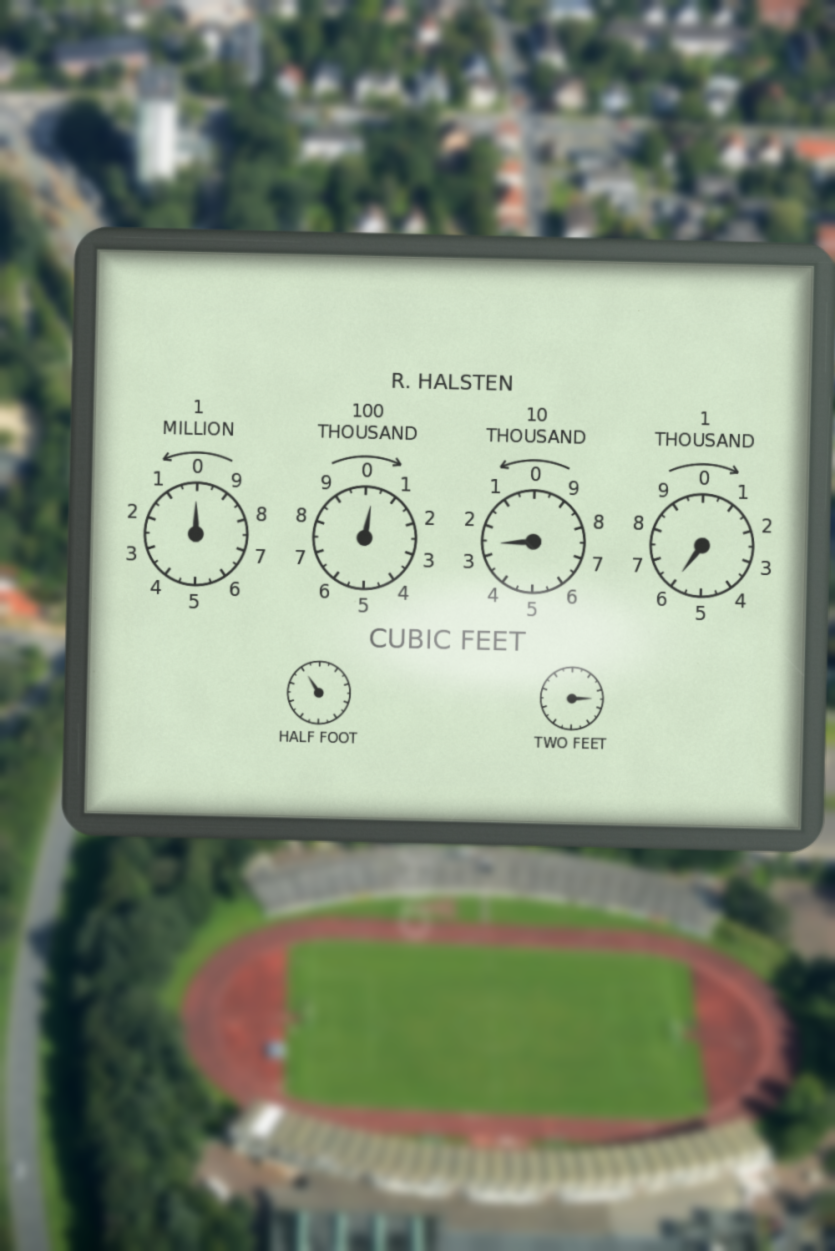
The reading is {"value": 2600, "unit": "ft³"}
